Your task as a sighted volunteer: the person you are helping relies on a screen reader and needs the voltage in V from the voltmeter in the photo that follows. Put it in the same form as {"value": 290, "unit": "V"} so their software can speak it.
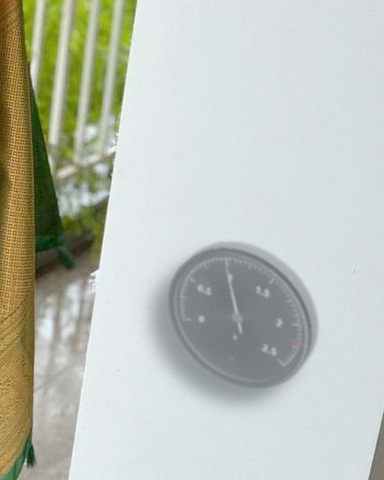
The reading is {"value": 1, "unit": "V"}
